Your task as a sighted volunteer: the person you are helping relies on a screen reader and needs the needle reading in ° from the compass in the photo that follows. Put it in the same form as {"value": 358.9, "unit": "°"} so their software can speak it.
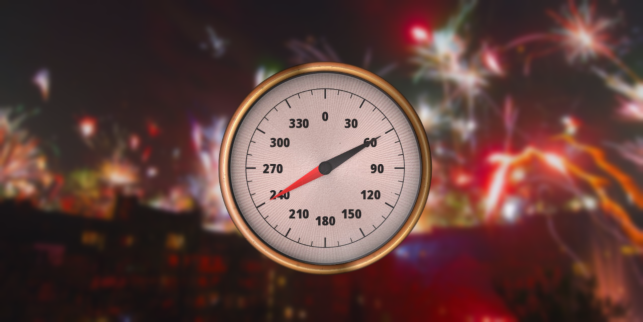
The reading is {"value": 240, "unit": "°"}
